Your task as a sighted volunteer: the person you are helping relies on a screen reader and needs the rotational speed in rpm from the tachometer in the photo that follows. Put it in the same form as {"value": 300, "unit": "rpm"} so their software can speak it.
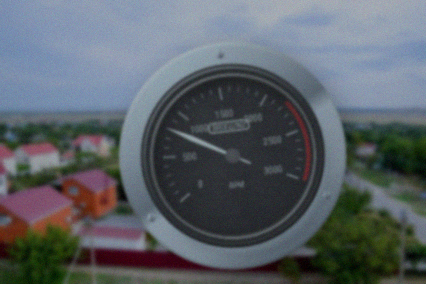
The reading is {"value": 800, "unit": "rpm"}
